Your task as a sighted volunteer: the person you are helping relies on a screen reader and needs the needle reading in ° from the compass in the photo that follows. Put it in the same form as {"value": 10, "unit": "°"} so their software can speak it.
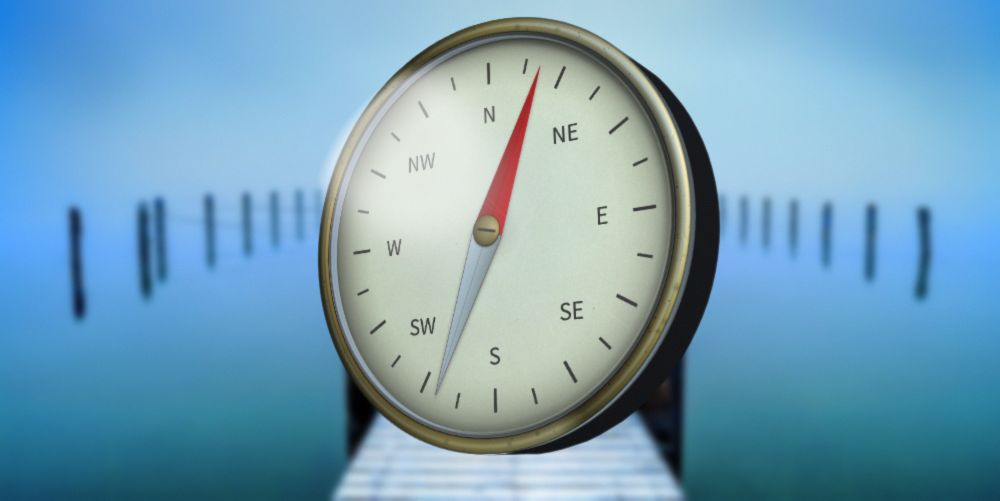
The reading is {"value": 22.5, "unit": "°"}
